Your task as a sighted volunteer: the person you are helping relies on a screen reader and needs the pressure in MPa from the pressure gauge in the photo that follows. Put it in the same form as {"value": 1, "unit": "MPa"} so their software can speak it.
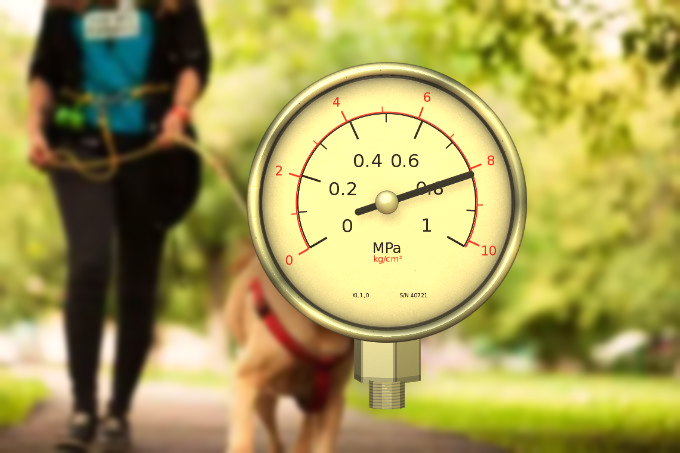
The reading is {"value": 0.8, "unit": "MPa"}
